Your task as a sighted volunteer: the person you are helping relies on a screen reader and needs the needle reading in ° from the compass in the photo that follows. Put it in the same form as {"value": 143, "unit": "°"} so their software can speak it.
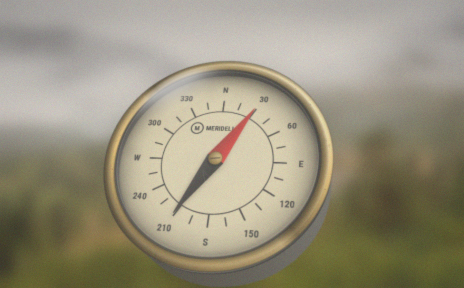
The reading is {"value": 30, "unit": "°"}
